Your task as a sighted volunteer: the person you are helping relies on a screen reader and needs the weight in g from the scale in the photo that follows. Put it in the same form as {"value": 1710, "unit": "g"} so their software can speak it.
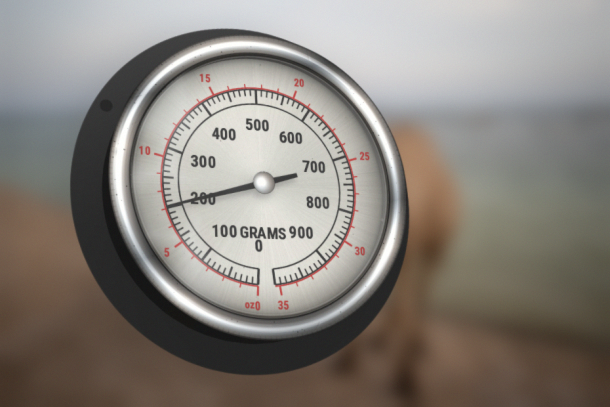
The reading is {"value": 200, "unit": "g"}
